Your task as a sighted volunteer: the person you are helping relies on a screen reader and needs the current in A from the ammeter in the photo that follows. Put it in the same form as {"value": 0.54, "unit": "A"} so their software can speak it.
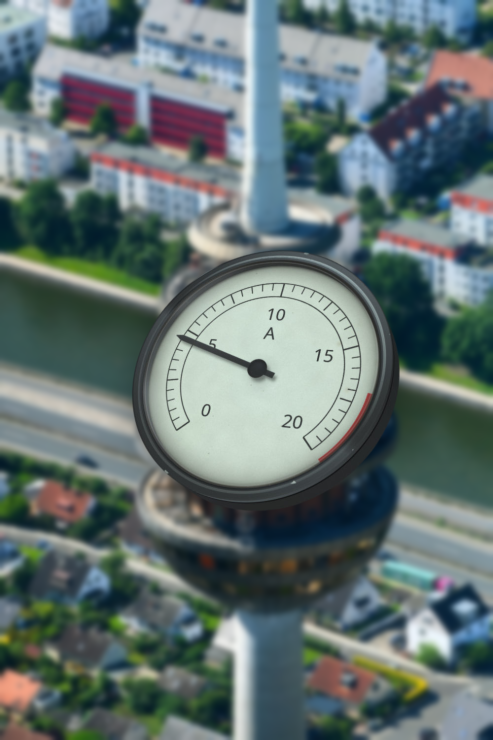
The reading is {"value": 4.5, "unit": "A"}
